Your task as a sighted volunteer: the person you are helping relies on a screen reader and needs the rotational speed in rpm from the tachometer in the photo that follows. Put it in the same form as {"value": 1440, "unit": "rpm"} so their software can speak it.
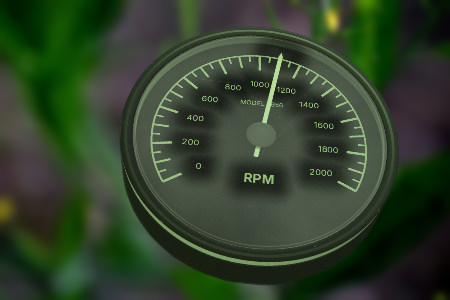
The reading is {"value": 1100, "unit": "rpm"}
